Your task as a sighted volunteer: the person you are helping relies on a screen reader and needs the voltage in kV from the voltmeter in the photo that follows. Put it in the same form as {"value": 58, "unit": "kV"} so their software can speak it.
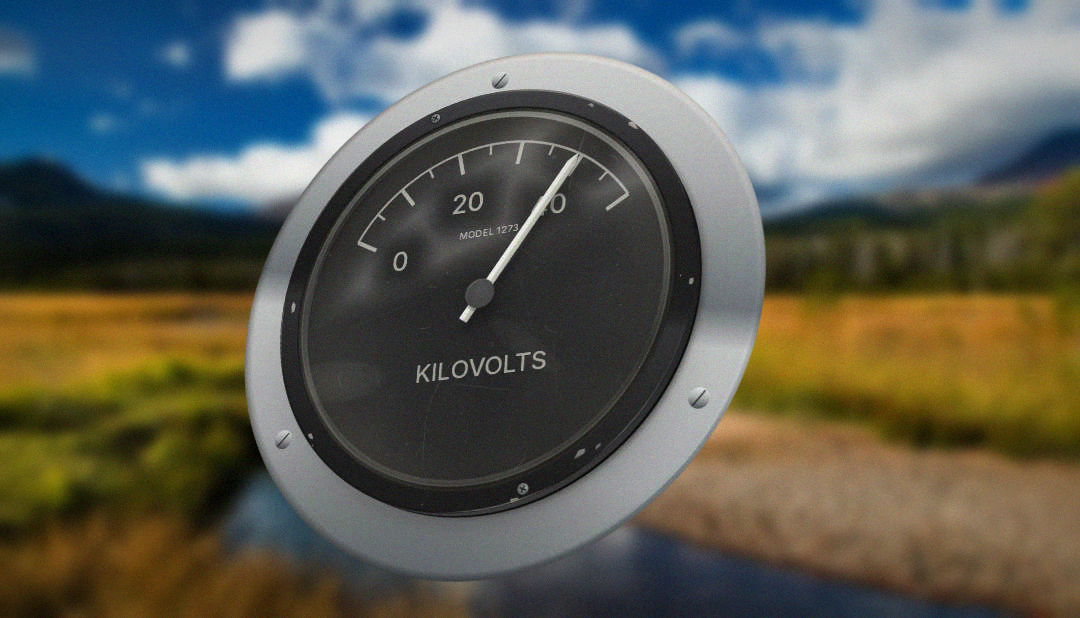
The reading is {"value": 40, "unit": "kV"}
